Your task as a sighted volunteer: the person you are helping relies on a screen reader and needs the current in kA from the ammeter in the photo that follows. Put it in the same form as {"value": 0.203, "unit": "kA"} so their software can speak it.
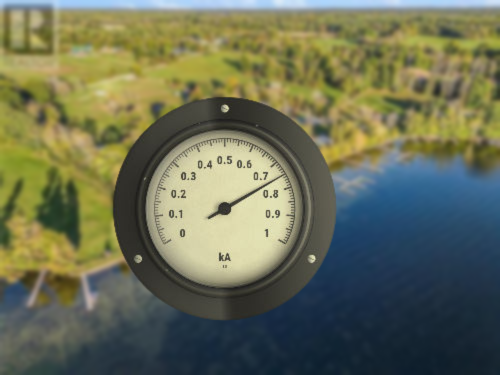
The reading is {"value": 0.75, "unit": "kA"}
